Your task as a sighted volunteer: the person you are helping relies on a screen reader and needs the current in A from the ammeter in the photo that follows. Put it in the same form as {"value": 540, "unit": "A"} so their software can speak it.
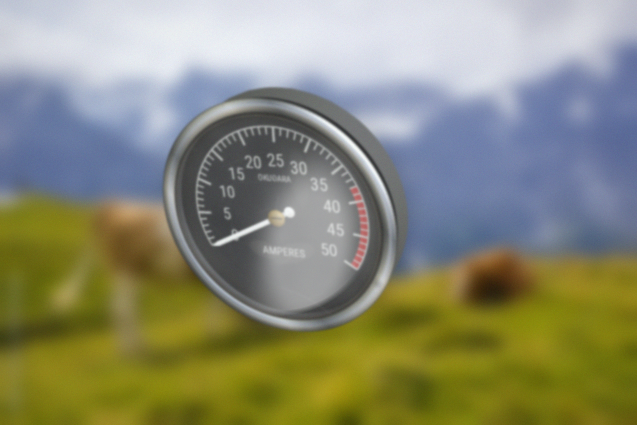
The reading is {"value": 0, "unit": "A"}
